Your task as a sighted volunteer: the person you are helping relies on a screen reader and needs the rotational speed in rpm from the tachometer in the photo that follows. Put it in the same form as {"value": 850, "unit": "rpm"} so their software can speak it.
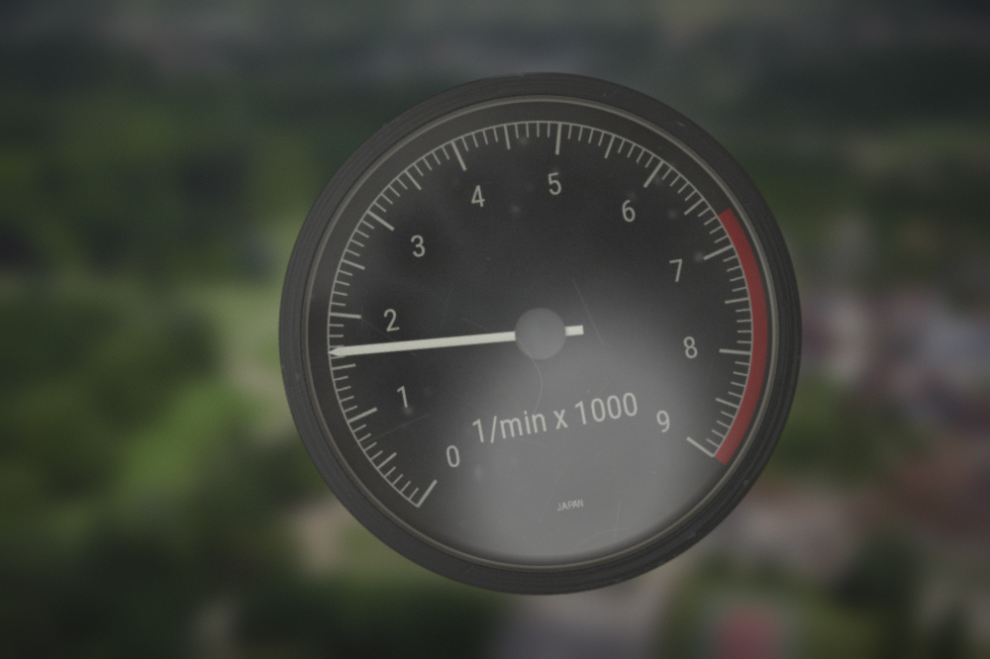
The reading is {"value": 1650, "unit": "rpm"}
